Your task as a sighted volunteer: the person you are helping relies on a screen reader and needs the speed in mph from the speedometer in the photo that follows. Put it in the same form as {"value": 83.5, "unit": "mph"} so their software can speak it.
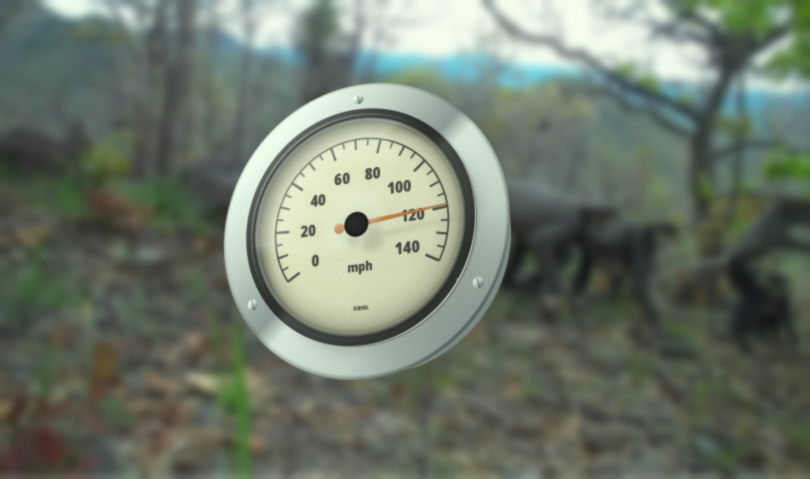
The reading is {"value": 120, "unit": "mph"}
